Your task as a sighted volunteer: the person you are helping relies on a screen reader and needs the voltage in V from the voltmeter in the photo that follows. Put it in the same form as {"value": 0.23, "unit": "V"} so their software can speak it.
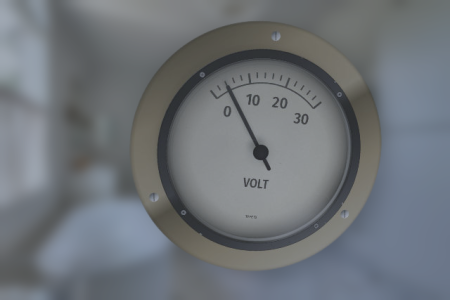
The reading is {"value": 4, "unit": "V"}
